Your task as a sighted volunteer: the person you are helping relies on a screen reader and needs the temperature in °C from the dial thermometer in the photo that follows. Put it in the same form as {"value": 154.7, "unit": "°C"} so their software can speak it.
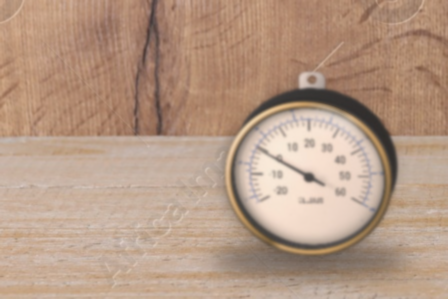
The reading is {"value": 0, "unit": "°C"}
